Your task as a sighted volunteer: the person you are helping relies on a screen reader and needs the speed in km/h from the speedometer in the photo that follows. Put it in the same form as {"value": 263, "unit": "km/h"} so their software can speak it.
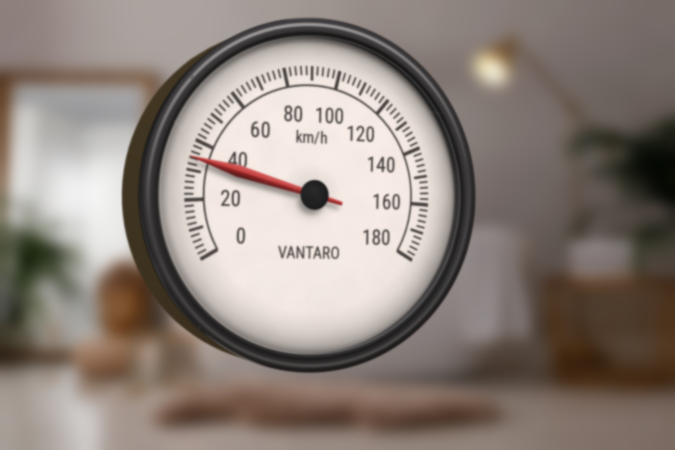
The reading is {"value": 34, "unit": "km/h"}
